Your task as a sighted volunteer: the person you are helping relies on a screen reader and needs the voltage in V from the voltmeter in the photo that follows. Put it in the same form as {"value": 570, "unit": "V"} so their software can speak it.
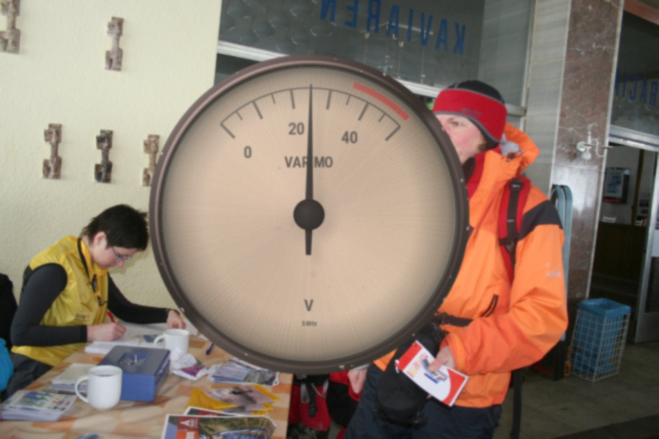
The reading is {"value": 25, "unit": "V"}
